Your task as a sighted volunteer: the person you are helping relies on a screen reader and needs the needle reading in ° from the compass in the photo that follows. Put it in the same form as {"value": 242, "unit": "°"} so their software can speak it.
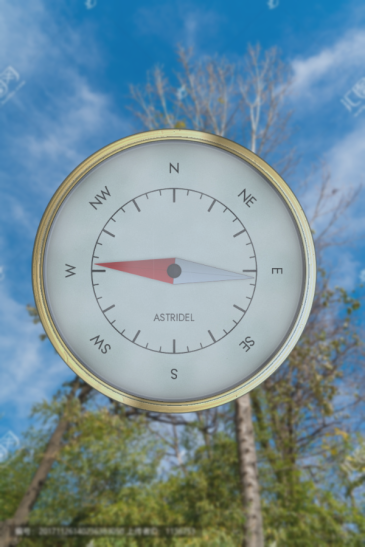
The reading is {"value": 275, "unit": "°"}
